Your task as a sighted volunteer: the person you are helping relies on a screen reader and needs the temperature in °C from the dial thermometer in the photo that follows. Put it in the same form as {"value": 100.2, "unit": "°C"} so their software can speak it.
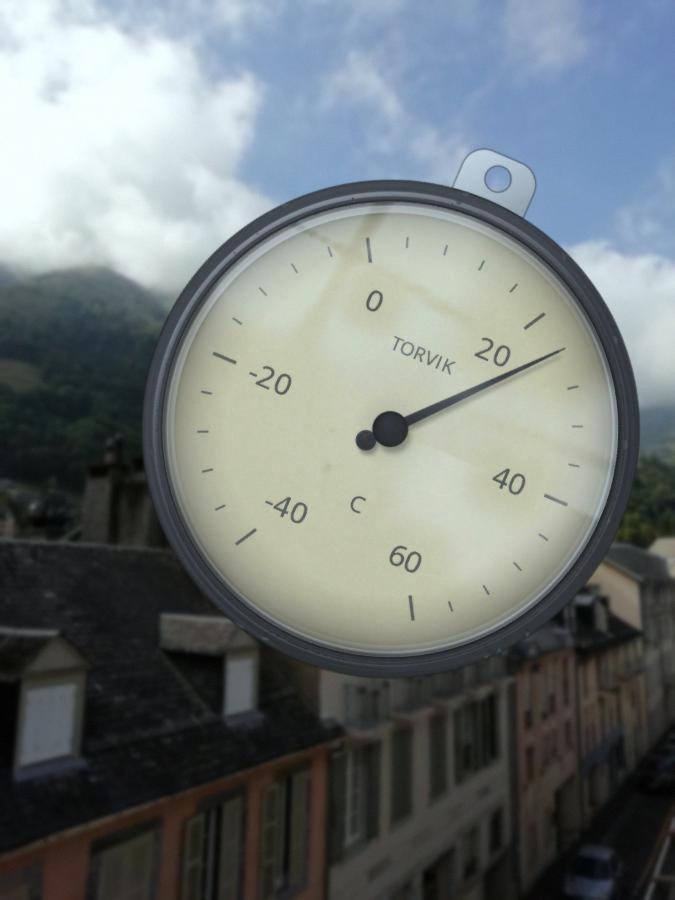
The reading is {"value": 24, "unit": "°C"}
